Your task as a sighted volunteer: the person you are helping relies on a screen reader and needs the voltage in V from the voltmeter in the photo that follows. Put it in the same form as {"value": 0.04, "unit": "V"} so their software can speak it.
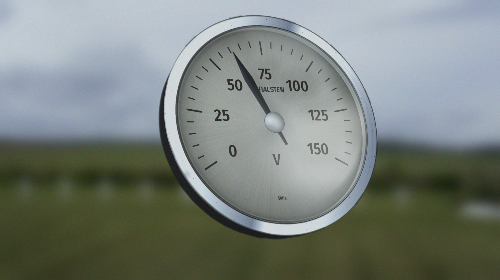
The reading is {"value": 60, "unit": "V"}
